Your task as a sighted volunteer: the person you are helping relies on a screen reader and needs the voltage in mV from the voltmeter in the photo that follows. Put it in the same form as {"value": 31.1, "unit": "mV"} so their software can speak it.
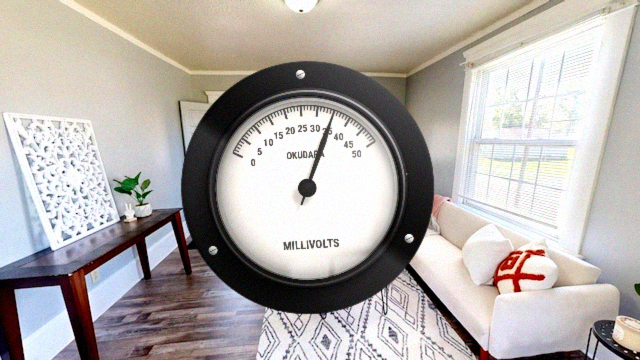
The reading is {"value": 35, "unit": "mV"}
